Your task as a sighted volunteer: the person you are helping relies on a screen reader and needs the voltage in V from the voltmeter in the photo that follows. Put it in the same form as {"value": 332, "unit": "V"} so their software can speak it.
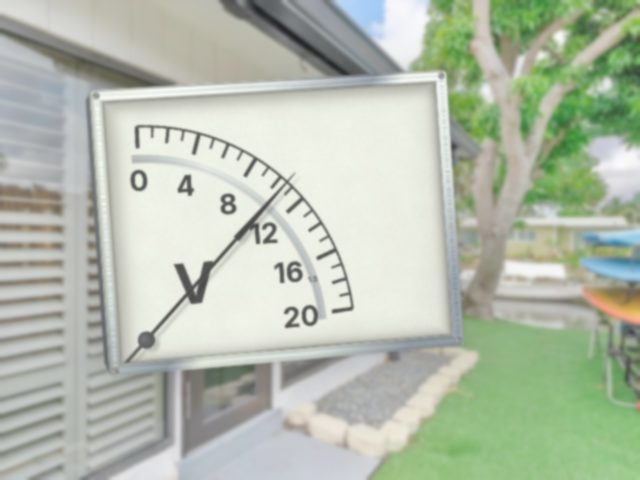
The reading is {"value": 10.5, "unit": "V"}
